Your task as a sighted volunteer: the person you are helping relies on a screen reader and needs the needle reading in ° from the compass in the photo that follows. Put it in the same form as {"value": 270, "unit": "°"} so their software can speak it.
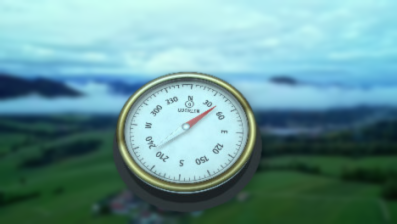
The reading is {"value": 45, "unit": "°"}
